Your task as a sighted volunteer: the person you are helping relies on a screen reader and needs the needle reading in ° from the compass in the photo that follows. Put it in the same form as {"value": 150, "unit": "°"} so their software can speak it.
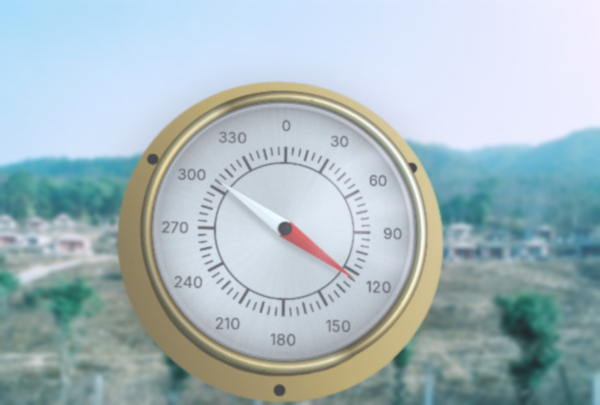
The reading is {"value": 125, "unit": "°"}
